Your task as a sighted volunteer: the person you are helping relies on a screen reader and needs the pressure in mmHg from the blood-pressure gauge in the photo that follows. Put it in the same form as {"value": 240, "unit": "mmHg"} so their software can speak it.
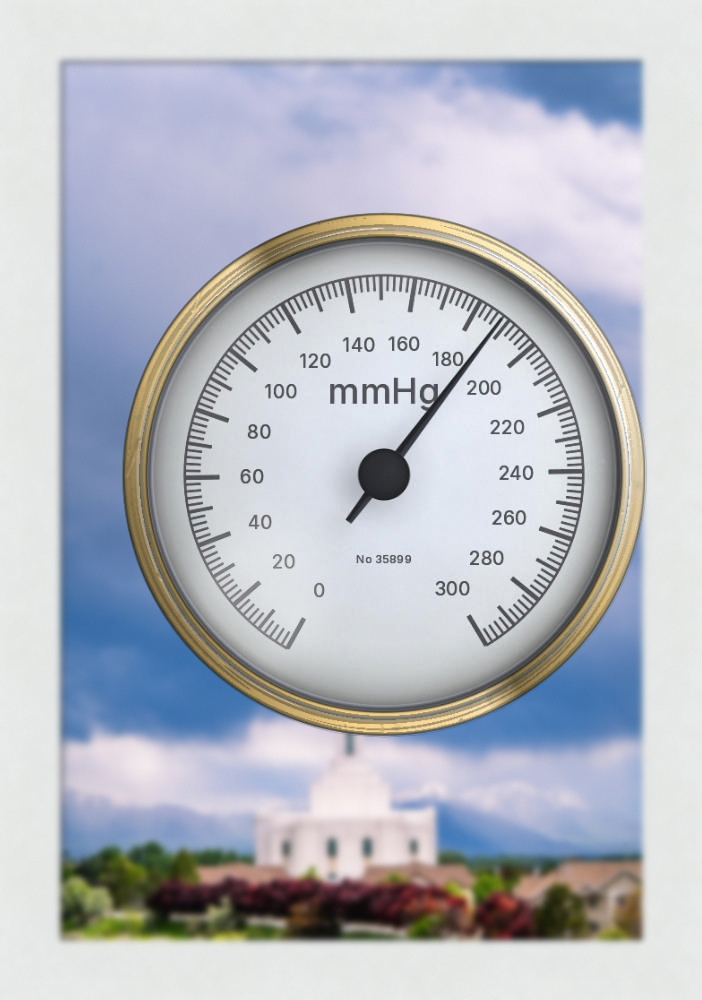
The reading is {"value": 188, "unit": "mmHg"}
